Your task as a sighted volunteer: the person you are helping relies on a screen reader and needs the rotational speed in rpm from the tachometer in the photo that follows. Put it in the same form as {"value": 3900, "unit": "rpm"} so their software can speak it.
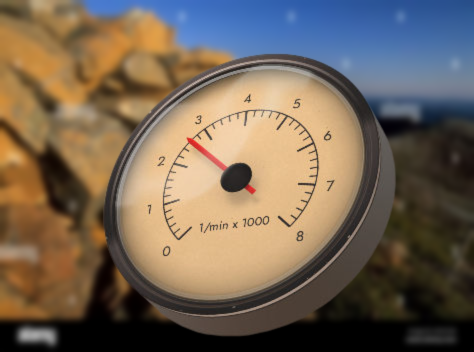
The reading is {"value": 2600, "unit": "rpm"}
